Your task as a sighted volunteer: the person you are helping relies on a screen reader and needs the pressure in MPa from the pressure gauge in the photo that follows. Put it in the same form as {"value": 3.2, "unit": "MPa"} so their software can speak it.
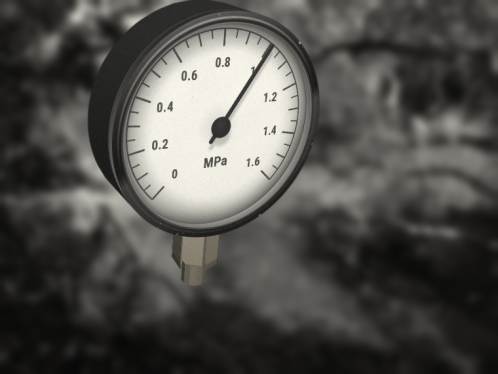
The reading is {"value": 1, "unit": "MPa"}
